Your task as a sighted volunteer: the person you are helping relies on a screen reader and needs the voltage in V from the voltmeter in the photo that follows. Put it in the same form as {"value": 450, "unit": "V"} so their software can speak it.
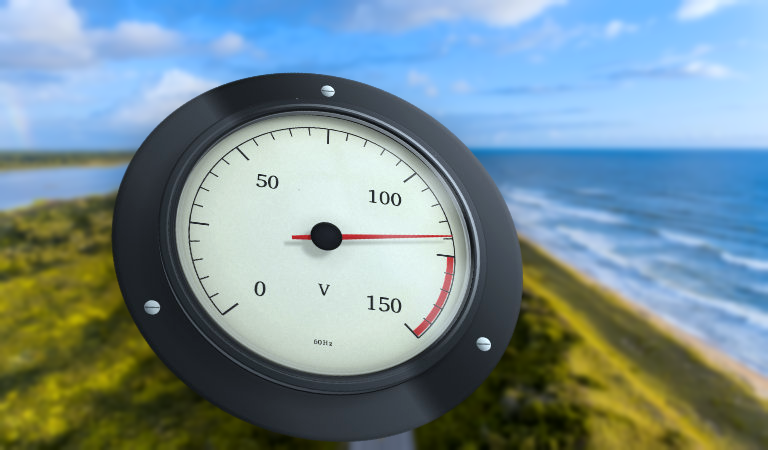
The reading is {"value": 120, "unit": "V"}
